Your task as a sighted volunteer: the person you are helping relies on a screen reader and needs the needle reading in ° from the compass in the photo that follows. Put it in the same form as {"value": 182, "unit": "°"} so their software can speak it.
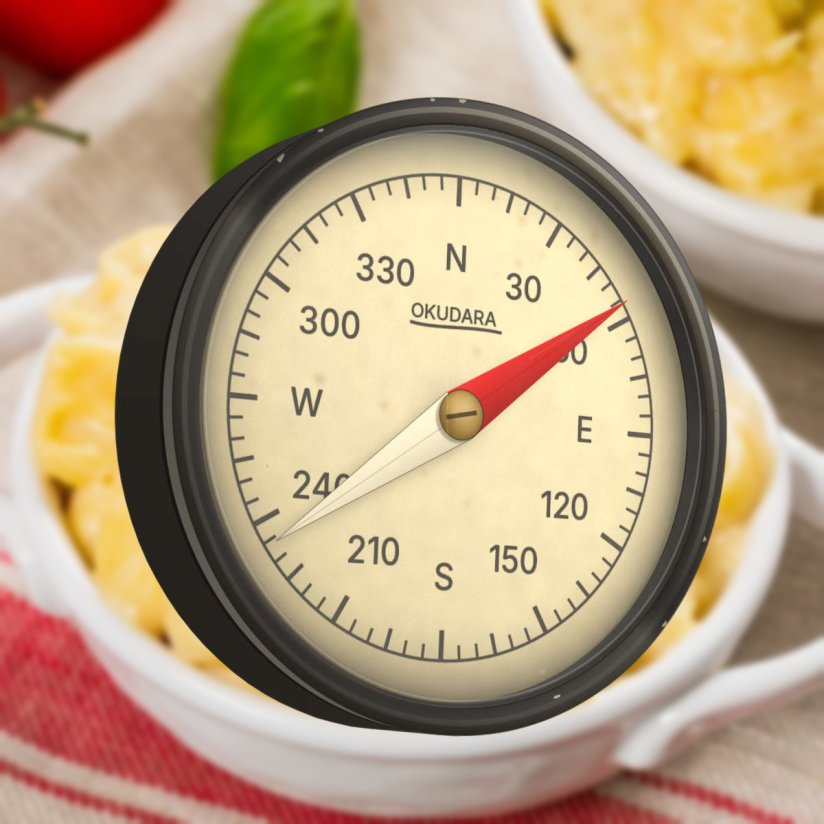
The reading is {"value": 55, "unit": "°"}
